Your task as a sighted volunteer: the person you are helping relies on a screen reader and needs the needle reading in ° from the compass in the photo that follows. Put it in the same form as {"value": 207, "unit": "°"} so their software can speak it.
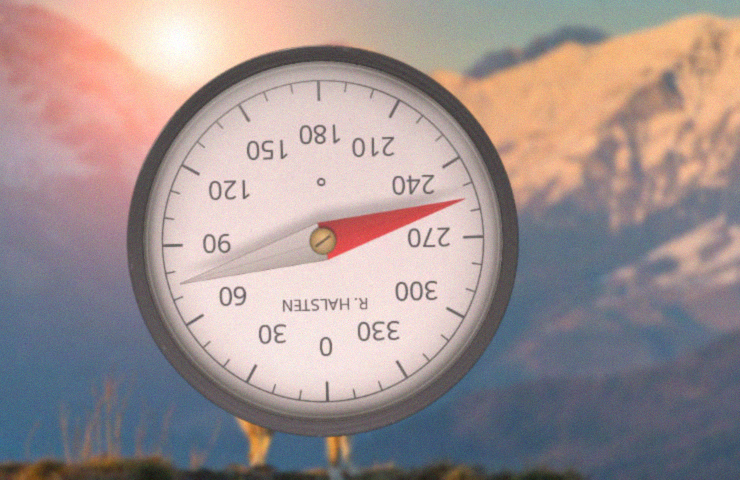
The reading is {"value": 255, "unit": "°"}
